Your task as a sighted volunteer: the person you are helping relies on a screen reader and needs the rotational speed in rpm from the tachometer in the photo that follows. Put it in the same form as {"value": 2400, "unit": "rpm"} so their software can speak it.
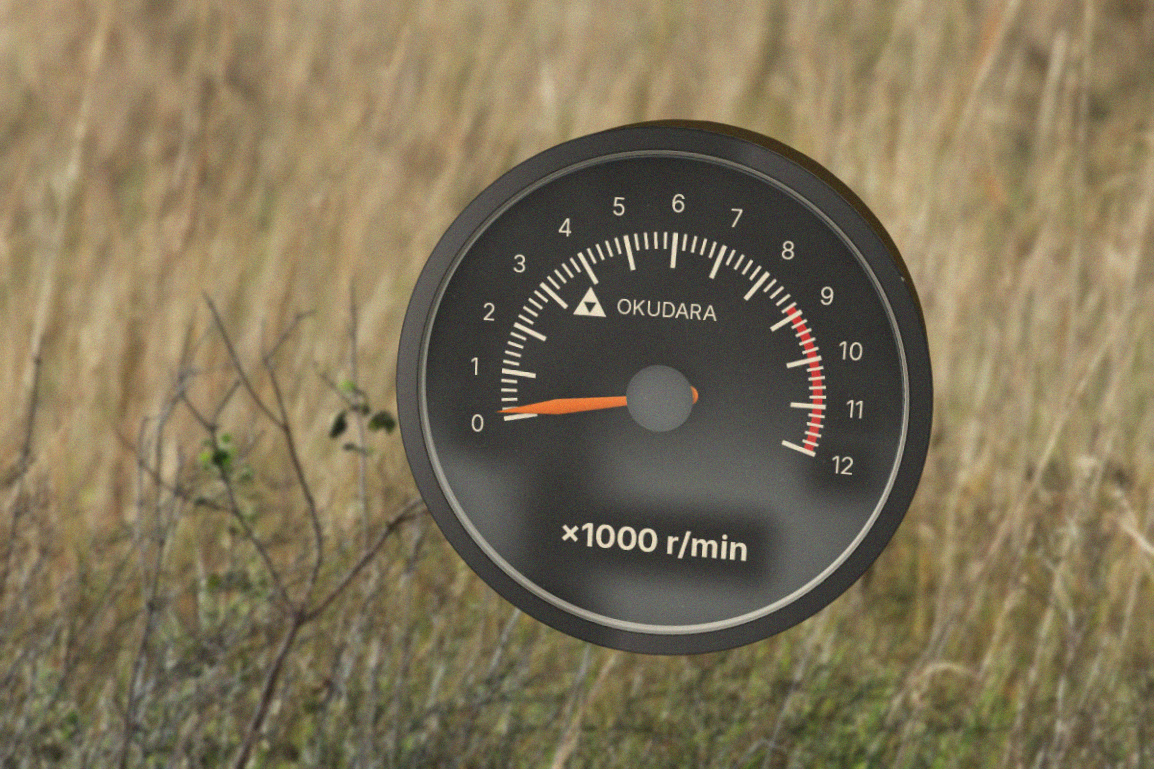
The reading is {"value": 200, "unit": "rpm"}
